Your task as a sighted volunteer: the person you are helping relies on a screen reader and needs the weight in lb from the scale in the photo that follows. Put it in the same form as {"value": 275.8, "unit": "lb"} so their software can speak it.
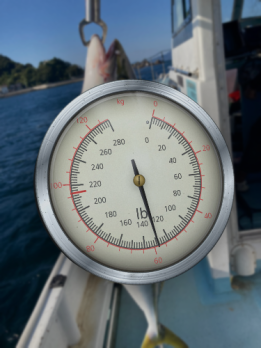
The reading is {"value": 130, "unit": "lb"}
